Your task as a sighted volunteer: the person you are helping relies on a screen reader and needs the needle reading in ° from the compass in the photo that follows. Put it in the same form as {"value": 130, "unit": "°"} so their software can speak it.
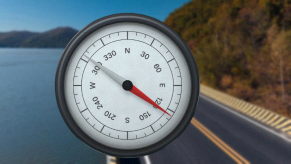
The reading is {"value": 125, "unit": "°"}
